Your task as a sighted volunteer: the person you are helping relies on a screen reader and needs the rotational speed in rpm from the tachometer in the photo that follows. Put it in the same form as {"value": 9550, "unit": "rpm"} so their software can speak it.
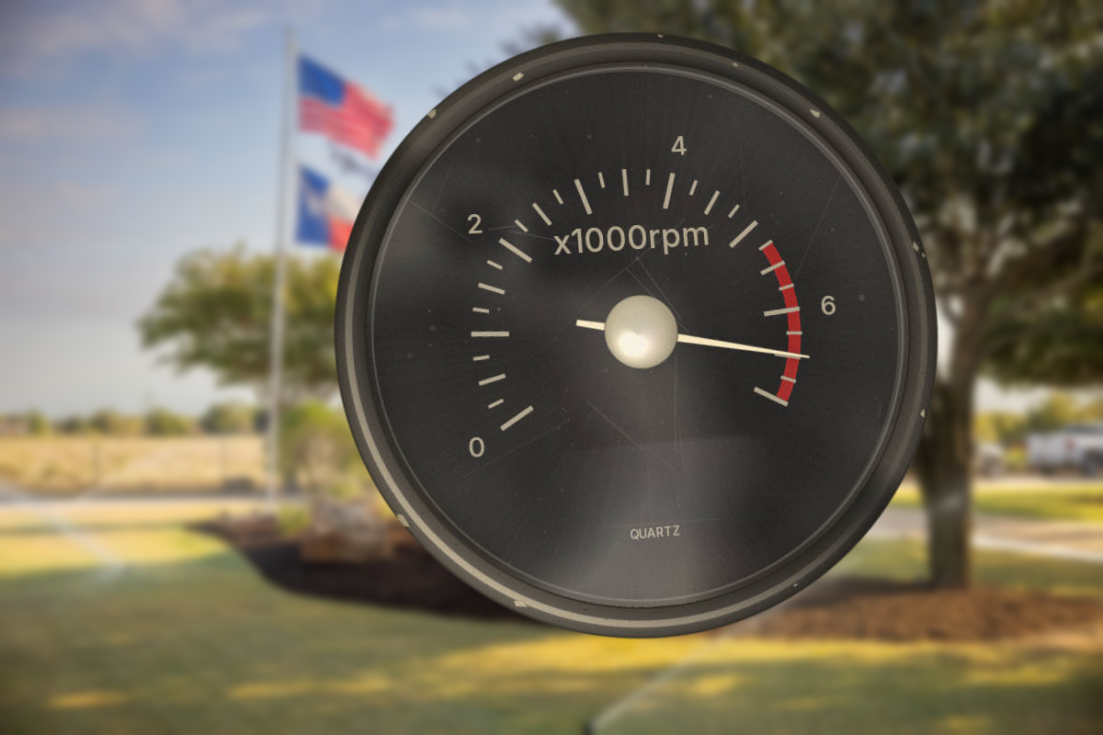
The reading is {"value": 6500, "unit": "rpm"}
